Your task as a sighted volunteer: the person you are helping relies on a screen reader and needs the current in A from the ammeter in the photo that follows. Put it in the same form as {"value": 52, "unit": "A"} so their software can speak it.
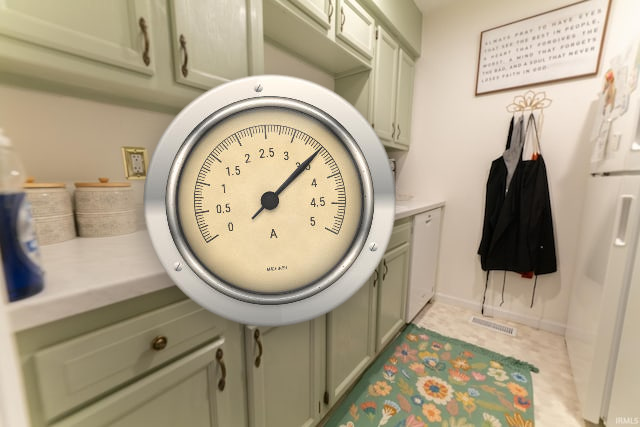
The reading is {"value": 3.5, "unit": "A"}
